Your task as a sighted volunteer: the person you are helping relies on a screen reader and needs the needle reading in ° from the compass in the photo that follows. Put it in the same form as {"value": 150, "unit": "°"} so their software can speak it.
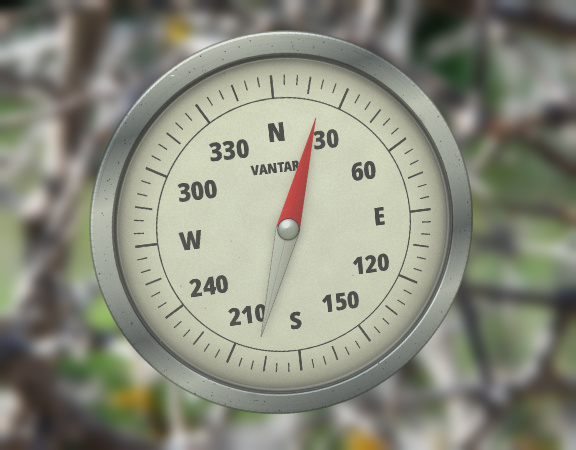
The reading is {"value": 20, "unit": "°"}
